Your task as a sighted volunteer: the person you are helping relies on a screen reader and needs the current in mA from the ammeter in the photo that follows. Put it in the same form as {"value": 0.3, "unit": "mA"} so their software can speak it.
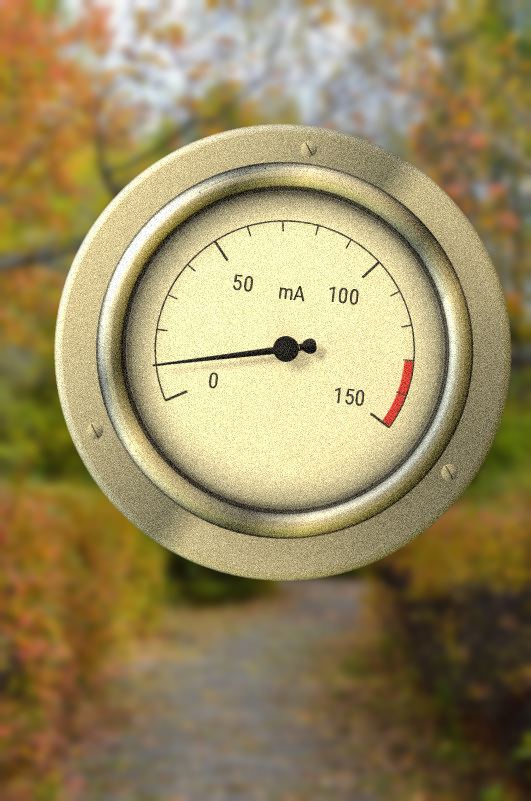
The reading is {"value": 10, "unit": "mA"}
